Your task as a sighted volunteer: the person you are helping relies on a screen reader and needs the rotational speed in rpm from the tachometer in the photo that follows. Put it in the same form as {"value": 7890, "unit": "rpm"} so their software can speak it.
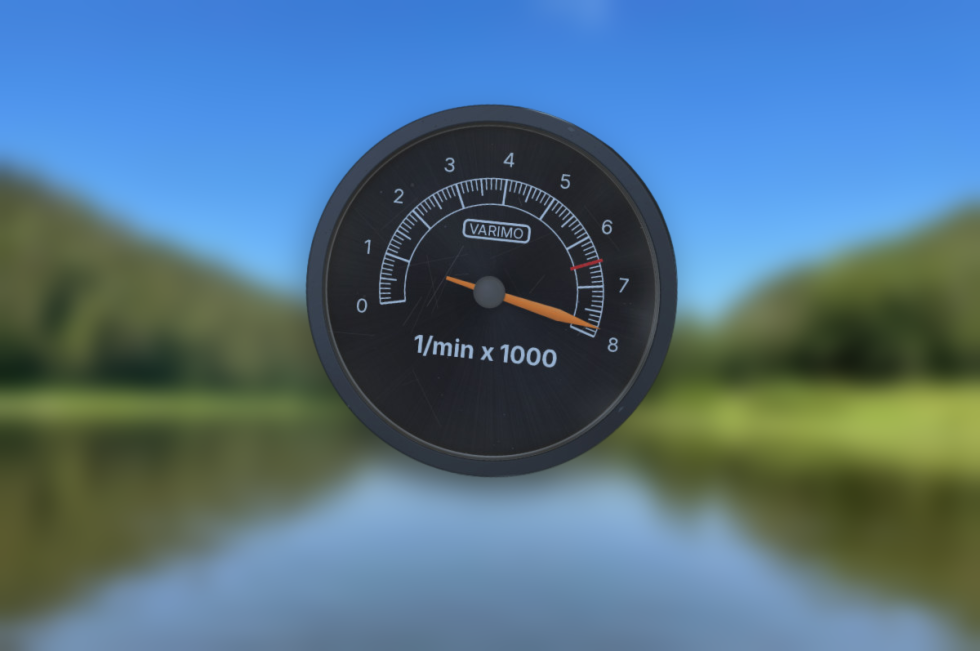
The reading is {"value": 7800, "unit": "rpm"}
